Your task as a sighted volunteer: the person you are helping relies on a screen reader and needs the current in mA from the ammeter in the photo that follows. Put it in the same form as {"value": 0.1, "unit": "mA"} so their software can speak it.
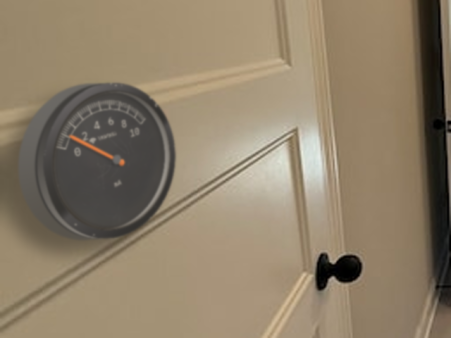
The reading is {"value": 1, "unit": "mA"}
